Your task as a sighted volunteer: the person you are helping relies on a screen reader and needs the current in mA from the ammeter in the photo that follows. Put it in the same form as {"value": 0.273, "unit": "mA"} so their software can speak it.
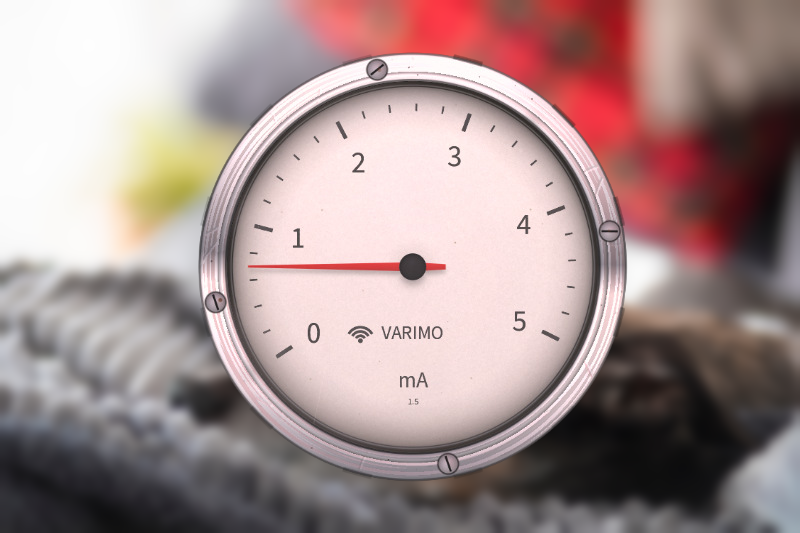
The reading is {"value": 0.7, "unit": "mA"}
